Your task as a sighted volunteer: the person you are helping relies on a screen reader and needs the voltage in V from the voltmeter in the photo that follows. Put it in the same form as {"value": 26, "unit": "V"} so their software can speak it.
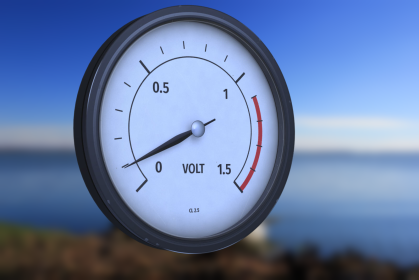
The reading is {"value": 0.1, "unit": "V"}
